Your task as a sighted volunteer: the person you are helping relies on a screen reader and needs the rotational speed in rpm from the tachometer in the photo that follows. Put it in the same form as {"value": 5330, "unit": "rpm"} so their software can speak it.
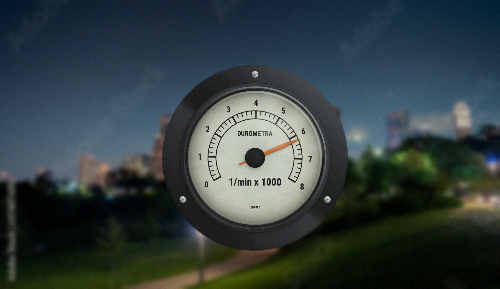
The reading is {"value": 6200, "unit": "rpm"}
